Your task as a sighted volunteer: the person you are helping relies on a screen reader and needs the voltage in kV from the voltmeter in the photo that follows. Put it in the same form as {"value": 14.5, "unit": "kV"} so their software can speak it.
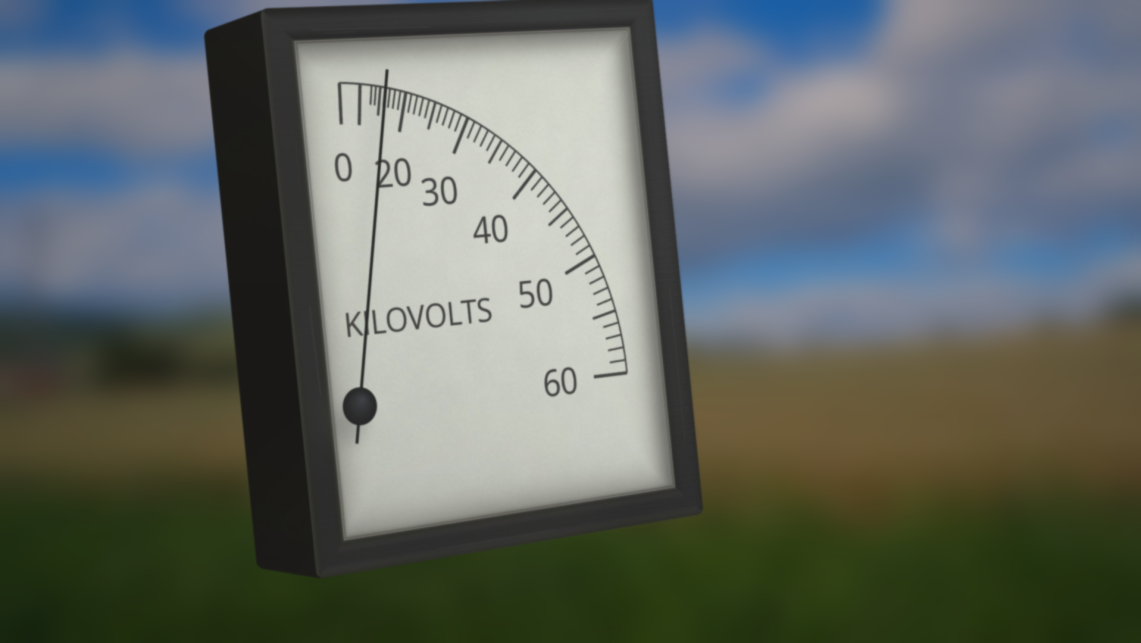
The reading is {"value": 15, "unit": "kV"}
